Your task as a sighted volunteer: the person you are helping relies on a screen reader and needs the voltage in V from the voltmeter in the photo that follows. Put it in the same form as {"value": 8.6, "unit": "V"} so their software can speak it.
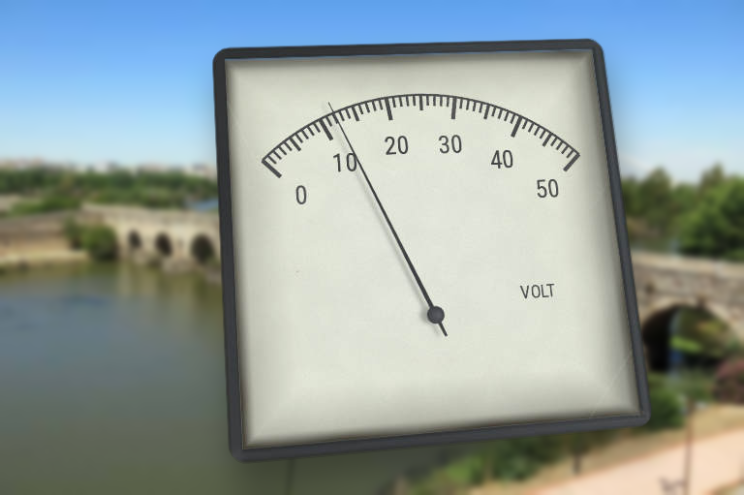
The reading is {"value": 12, "unit": "V"}
